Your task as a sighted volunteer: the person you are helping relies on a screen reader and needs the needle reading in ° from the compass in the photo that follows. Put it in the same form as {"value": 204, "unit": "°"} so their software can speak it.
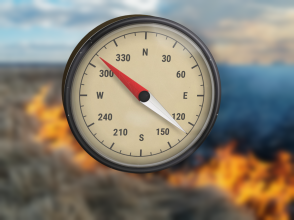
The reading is {"value": 310, "unit": "°"}
